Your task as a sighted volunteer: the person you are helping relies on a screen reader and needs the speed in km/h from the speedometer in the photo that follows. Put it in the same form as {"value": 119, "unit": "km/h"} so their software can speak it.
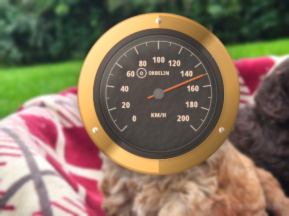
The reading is {"value": 150, "unit": "km/h"}
